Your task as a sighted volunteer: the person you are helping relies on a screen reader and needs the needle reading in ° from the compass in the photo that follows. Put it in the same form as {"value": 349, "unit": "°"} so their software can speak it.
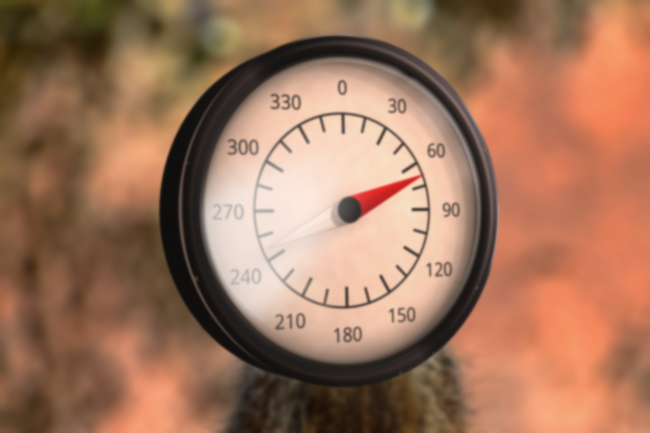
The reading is {"value": 67.5, "unit": "°"}
